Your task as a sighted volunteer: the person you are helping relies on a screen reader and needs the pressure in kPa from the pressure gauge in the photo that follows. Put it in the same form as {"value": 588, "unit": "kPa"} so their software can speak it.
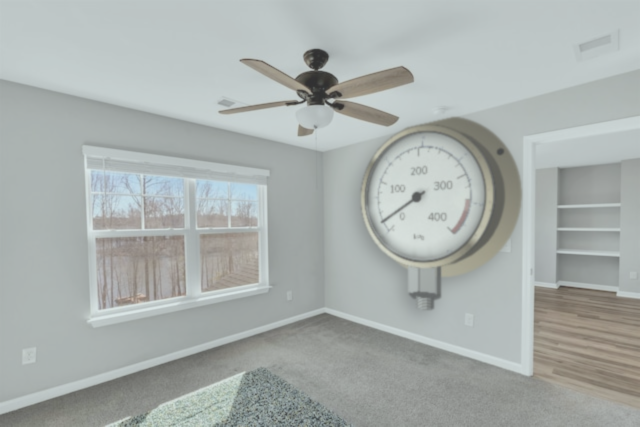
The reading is {"value": 20, "unit": "kPa"}
